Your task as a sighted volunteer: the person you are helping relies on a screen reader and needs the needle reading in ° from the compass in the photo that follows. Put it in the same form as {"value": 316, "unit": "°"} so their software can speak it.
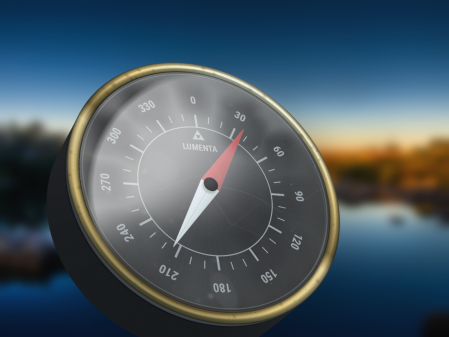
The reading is {"value": 35, "unit": "°"}
